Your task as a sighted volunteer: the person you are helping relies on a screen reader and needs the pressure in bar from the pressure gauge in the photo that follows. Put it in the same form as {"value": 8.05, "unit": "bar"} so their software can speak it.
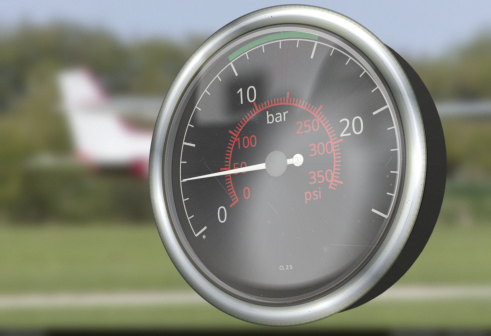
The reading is {"value": 3, "unit": "bar"}
